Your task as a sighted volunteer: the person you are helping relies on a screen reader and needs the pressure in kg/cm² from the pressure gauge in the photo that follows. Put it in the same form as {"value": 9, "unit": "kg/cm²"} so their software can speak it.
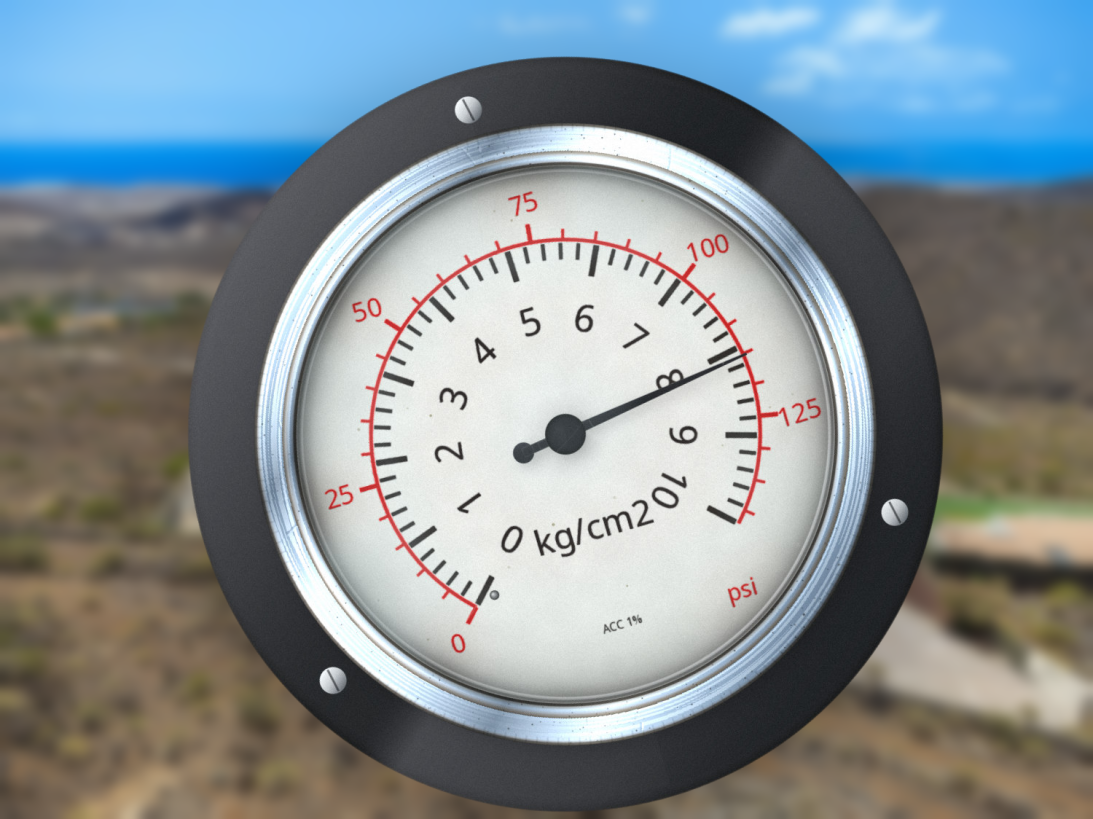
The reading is {"value": 8.1, "unit": "kg/cm²"}
